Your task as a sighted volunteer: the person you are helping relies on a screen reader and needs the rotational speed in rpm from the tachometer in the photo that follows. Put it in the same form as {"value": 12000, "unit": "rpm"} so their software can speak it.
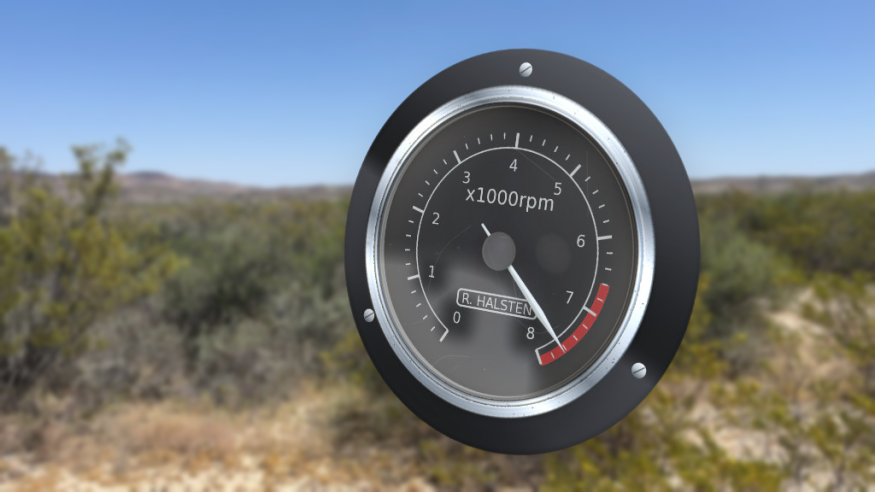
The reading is {"value": 7600, "unit": "rpm"}
